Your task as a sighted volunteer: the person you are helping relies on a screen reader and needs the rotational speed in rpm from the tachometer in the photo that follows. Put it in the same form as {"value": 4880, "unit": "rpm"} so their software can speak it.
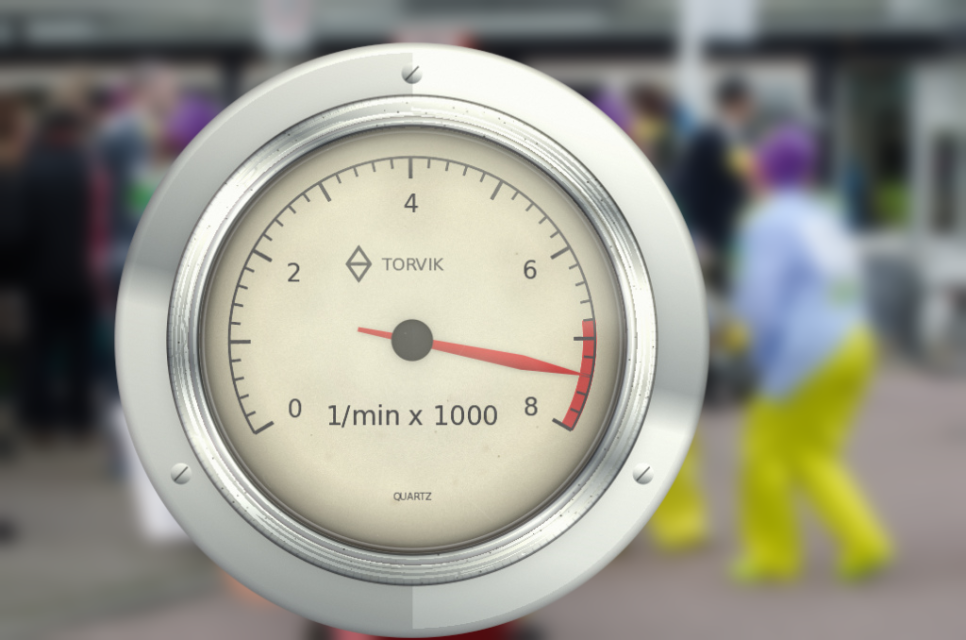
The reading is {"value": 7400, "unit": "rpm"}
